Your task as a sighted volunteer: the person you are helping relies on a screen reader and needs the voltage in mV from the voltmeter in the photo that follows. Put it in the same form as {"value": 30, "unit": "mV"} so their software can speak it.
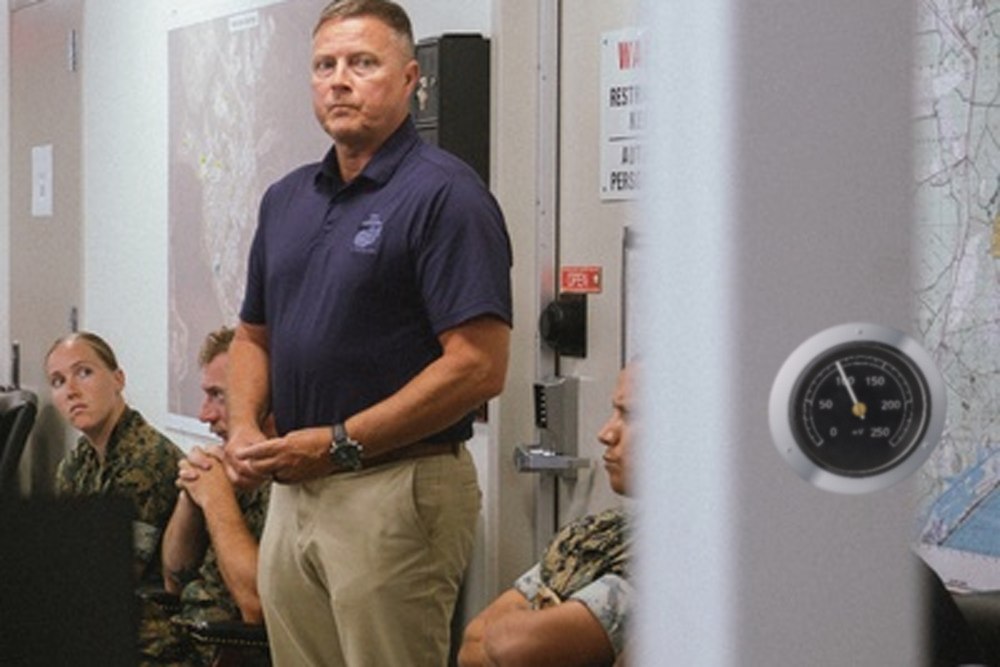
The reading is {"value": 100, "unit": "mV"}
